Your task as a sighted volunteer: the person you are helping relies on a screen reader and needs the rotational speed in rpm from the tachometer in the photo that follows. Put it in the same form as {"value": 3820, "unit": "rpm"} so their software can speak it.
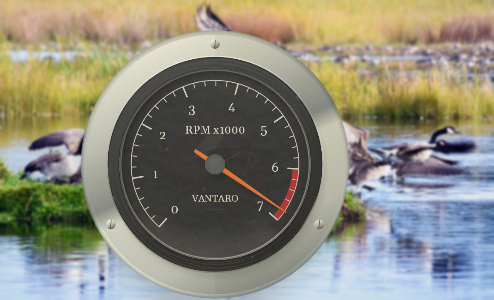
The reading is {"value": 6800, "unit": "rpm"}
